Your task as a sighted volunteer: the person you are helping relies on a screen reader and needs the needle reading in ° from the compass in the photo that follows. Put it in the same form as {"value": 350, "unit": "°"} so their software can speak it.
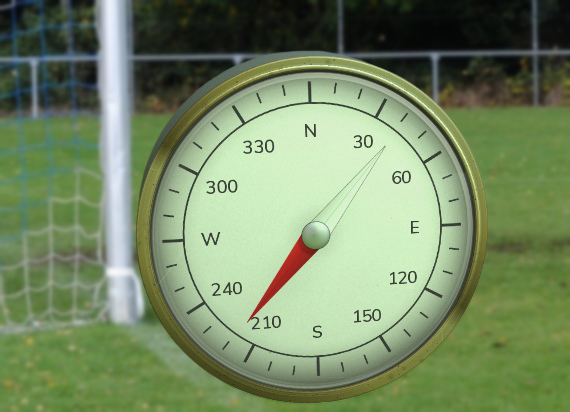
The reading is {"value": 220, "unit": "°"}
